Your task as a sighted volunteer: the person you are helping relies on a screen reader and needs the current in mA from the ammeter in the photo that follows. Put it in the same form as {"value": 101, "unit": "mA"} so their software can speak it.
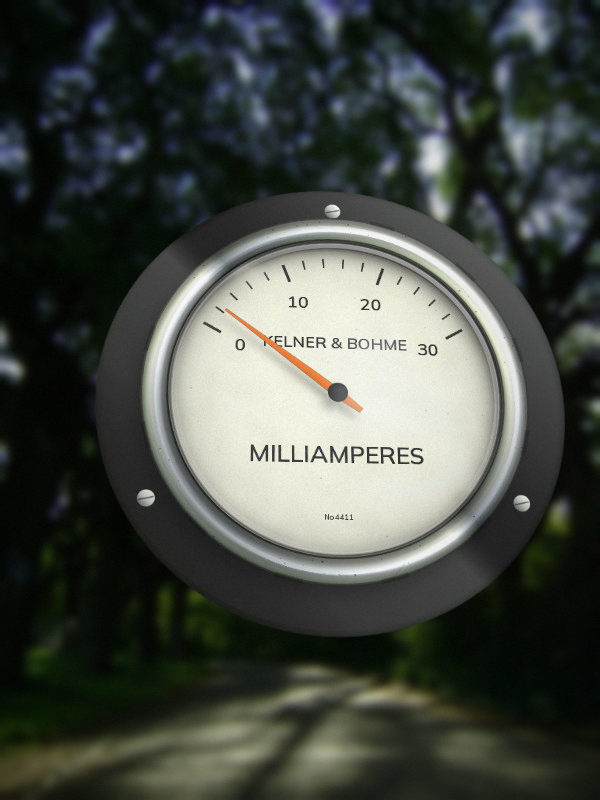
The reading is {"value": 2, "unit": "mA"}
